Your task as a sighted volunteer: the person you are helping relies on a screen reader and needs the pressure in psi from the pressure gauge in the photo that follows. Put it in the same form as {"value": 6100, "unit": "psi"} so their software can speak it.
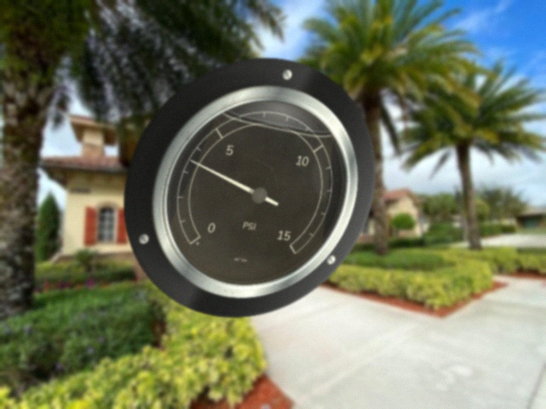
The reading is {"value": 3.5, "unit": "psi"}
